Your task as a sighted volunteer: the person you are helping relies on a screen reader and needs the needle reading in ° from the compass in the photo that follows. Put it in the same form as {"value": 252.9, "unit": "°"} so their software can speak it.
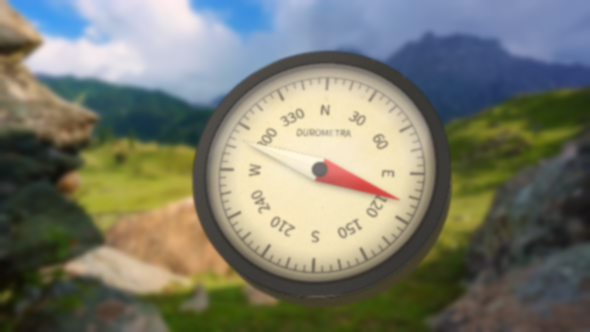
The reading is {"value": 110, "unit": "°"}
